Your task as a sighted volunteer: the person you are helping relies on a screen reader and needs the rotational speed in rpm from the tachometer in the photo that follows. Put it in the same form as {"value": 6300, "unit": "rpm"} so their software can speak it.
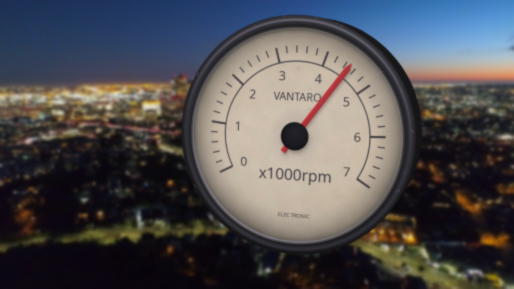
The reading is {"value": 4500, "unit": "rpm"}
